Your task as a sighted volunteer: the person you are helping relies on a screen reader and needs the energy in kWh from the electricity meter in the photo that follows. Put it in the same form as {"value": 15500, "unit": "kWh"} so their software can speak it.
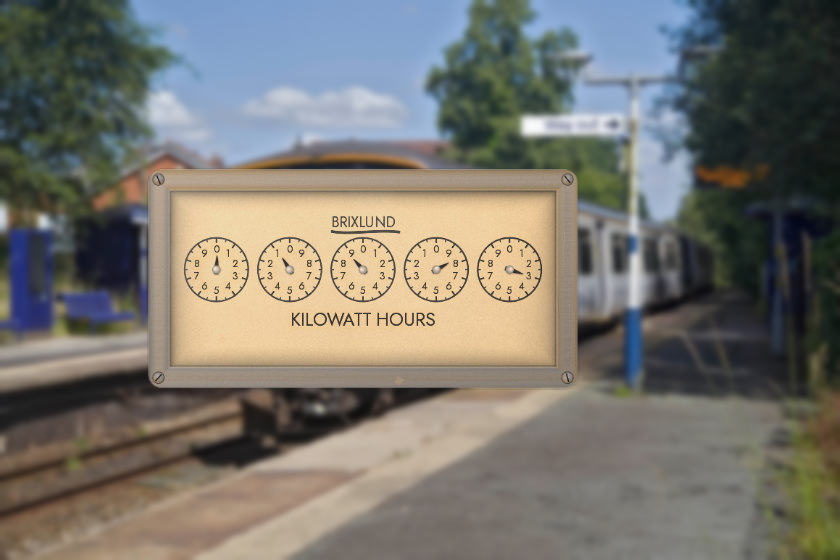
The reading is {"value": 883, "unit": "kWh"}
